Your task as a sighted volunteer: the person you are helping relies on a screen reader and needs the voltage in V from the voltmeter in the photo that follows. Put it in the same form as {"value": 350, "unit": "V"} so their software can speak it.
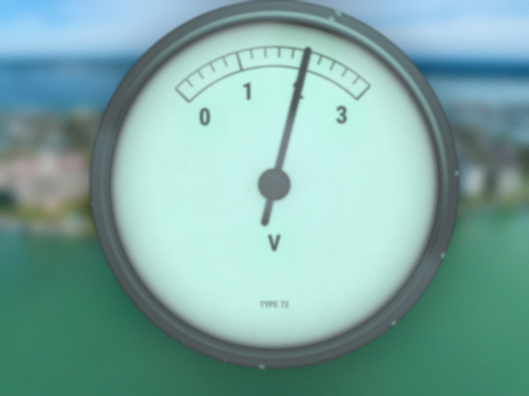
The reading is {"value": 2, "unit": "V"}
